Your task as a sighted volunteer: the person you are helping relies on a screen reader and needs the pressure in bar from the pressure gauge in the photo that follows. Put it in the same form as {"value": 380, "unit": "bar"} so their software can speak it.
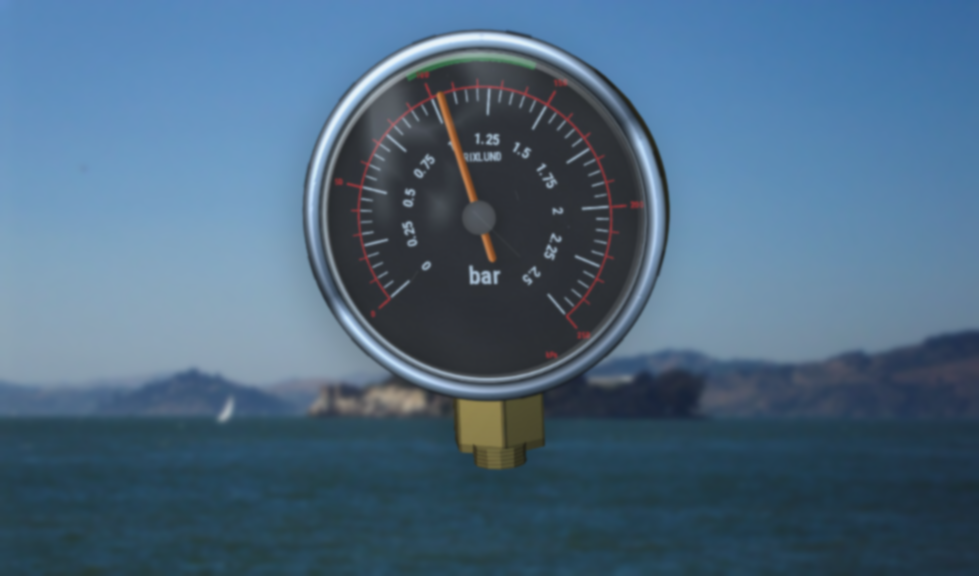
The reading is {"value": 1.05, "unit": "bar"}
